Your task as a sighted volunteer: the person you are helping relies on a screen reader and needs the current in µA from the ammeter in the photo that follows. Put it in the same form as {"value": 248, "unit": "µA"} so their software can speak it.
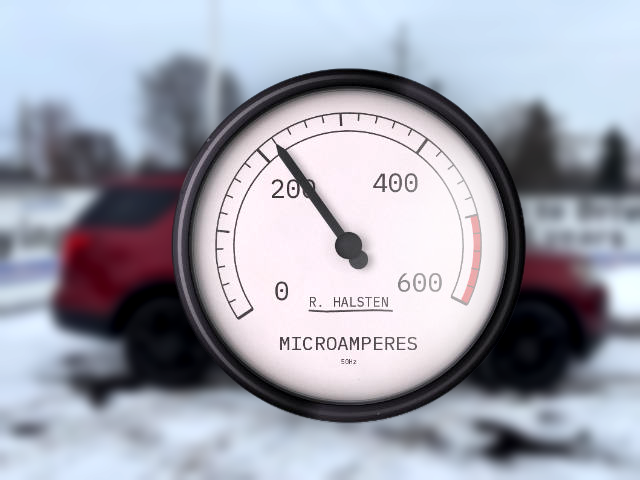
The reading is {"value": 220, "unit": "µA"}
